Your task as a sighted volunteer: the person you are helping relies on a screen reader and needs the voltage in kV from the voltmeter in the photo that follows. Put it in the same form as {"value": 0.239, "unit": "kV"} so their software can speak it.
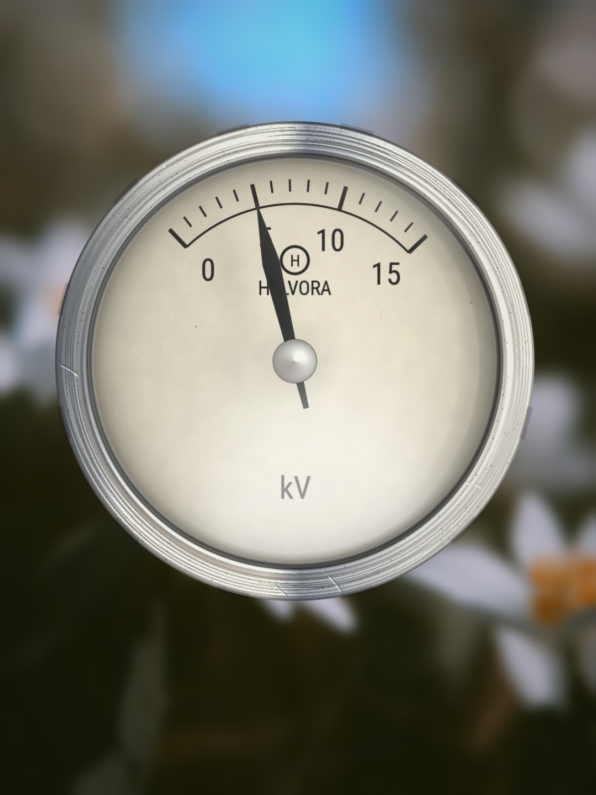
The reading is {"value": 5, "unit": "kV"}
